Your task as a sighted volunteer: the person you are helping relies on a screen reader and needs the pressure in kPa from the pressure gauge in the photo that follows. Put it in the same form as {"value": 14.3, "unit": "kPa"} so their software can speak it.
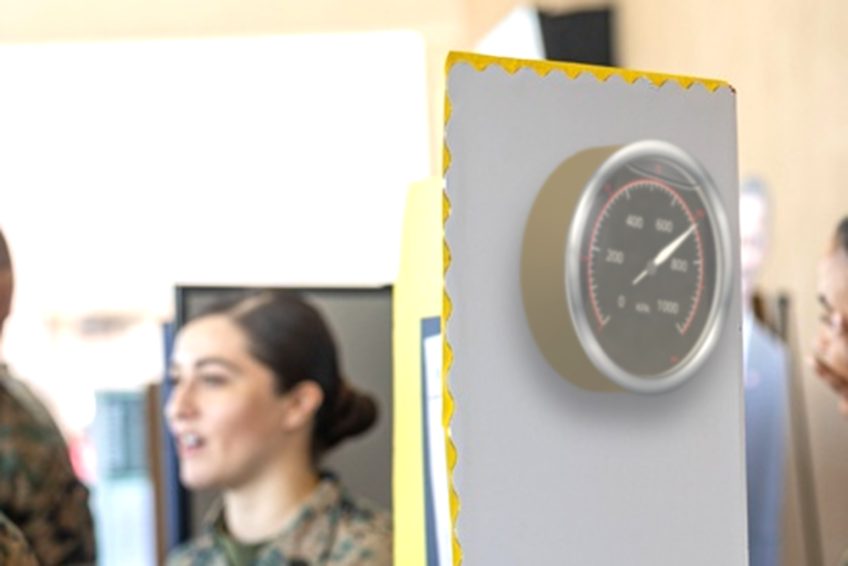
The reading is {"value": 700, "unit": "kPa"}
